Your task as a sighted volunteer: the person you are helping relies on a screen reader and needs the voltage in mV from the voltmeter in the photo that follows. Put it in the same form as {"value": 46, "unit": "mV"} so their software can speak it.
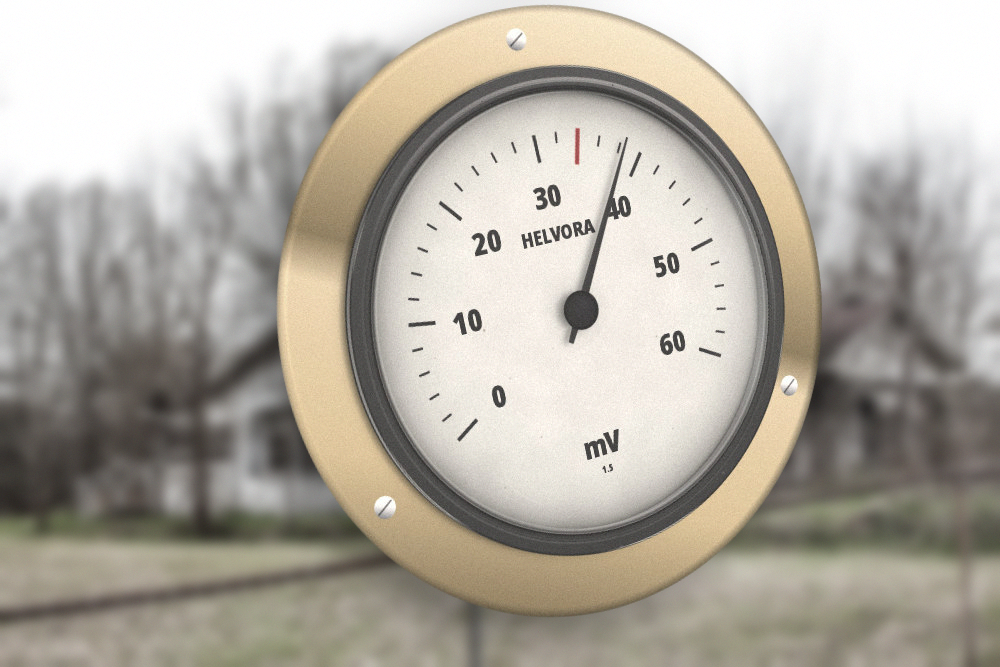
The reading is {"value": 38, "unit": "mV"}
